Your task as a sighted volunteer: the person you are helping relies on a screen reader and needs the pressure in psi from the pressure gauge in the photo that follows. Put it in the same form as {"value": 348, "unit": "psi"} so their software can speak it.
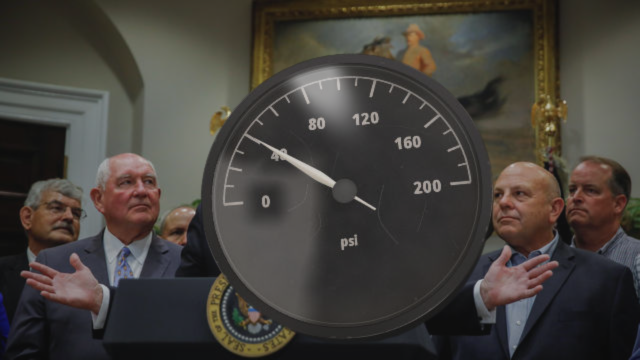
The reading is {"value": 40, "unit": "psi"}
